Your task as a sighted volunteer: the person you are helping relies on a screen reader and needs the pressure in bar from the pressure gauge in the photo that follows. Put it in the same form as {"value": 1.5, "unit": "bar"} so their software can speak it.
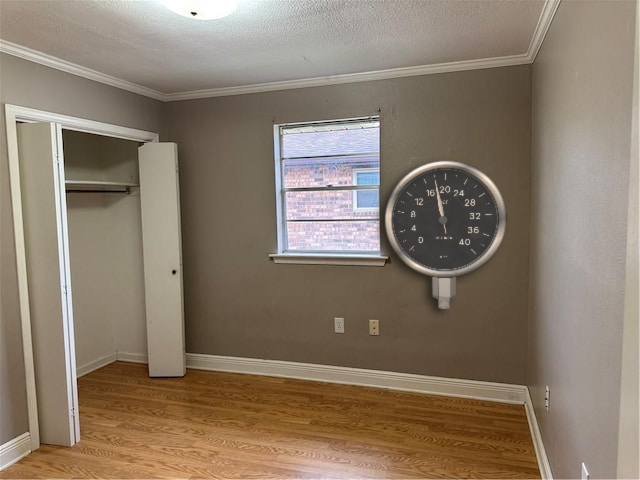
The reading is {"value": 18, "unit": "bar"}
